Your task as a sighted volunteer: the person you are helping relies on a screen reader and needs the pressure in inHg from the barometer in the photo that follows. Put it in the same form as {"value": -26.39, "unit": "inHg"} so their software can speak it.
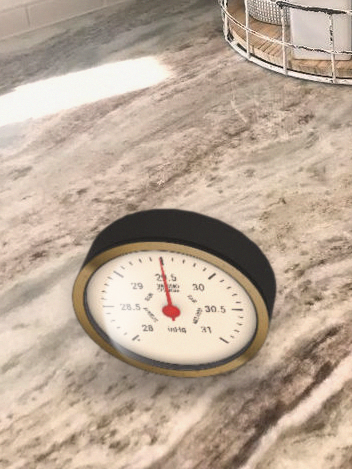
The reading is {"value": 29.5, "unit": "inHg"}
